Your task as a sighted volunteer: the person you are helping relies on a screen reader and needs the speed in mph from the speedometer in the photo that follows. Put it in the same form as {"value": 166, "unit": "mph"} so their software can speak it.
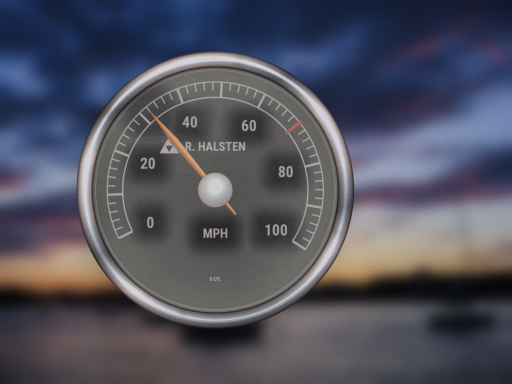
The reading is {"value": 32, "unit": "mph"}
